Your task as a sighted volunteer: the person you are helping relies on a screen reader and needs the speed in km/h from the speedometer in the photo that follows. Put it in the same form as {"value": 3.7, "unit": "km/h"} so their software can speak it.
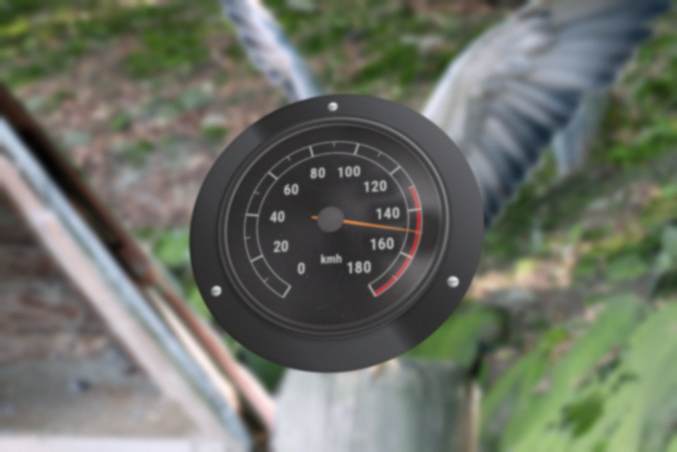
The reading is {"value": 150, "unit": "km/h"}
